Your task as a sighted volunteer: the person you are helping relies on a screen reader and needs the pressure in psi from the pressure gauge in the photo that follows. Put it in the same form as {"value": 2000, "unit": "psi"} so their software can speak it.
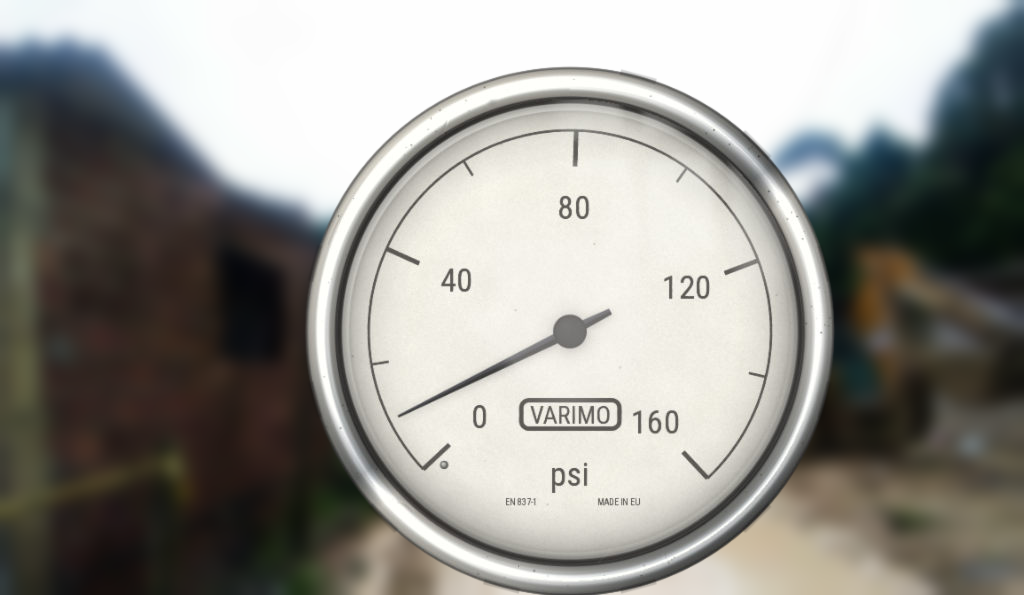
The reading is {"value": 10, "unit": "psi"}
